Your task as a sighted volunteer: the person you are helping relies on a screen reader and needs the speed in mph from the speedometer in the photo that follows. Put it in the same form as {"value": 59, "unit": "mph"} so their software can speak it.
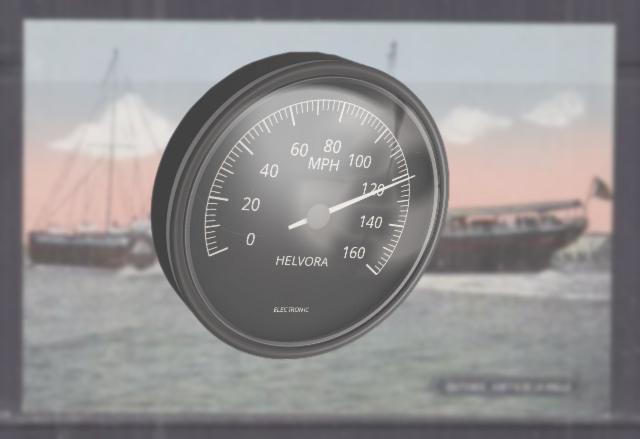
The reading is {"value": 120, "unit": "mph"}
